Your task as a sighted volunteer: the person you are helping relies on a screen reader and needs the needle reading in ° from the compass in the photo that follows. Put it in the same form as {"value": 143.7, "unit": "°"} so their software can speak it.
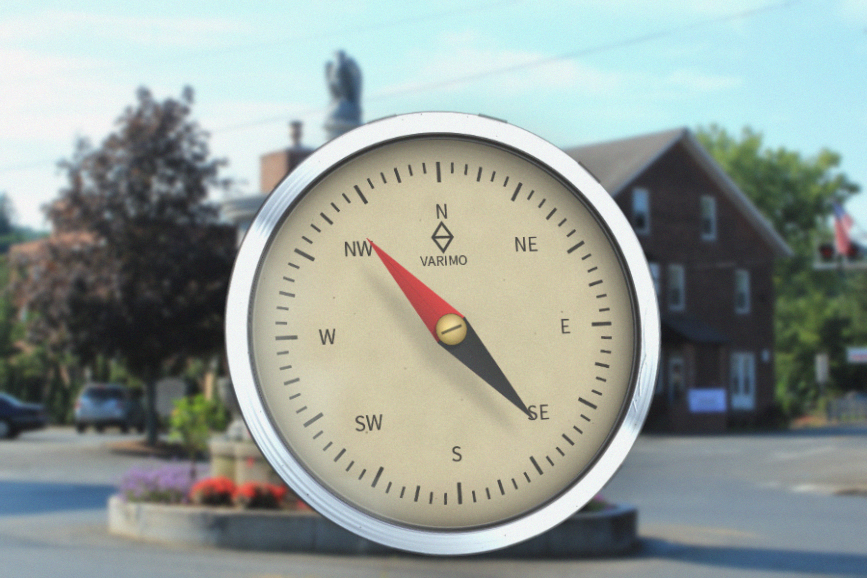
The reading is {"value": 320, "unit": "°"}
